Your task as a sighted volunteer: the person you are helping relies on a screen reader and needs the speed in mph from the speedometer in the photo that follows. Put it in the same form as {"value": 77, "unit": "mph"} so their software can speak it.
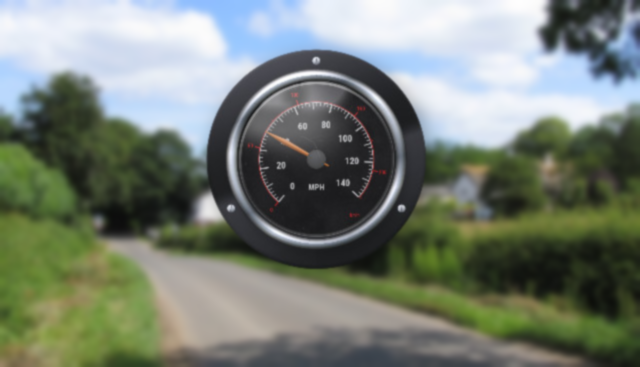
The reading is {"value": 40, "unit": "mph"}
